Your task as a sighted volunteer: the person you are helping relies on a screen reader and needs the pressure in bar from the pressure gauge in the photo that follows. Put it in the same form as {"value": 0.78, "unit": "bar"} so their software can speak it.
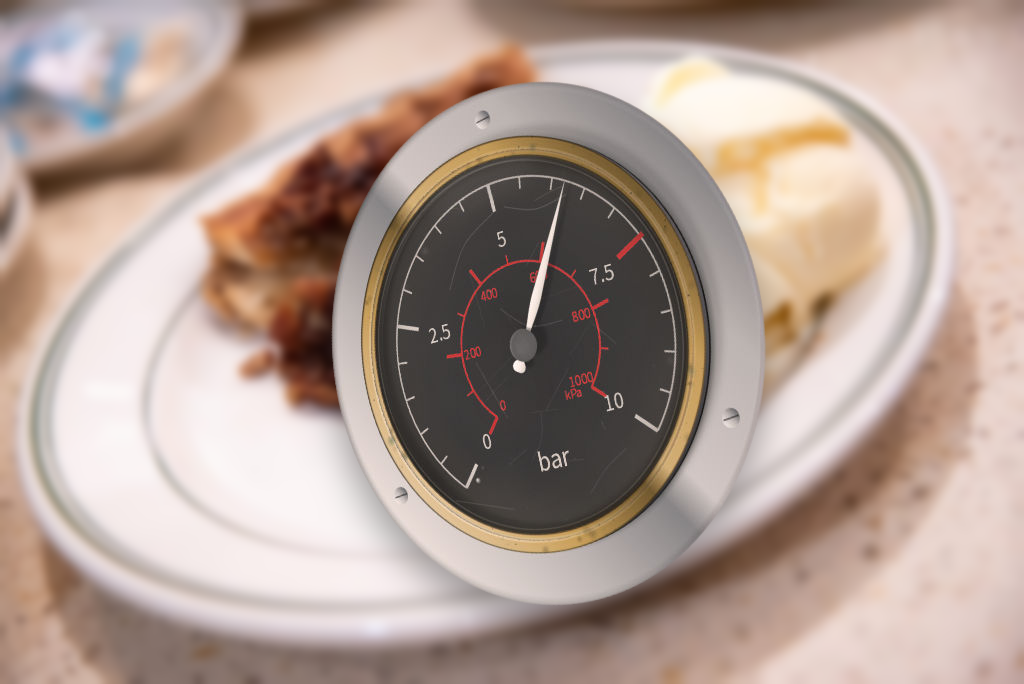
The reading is {"value": 6.25, "unit": "bar"}
